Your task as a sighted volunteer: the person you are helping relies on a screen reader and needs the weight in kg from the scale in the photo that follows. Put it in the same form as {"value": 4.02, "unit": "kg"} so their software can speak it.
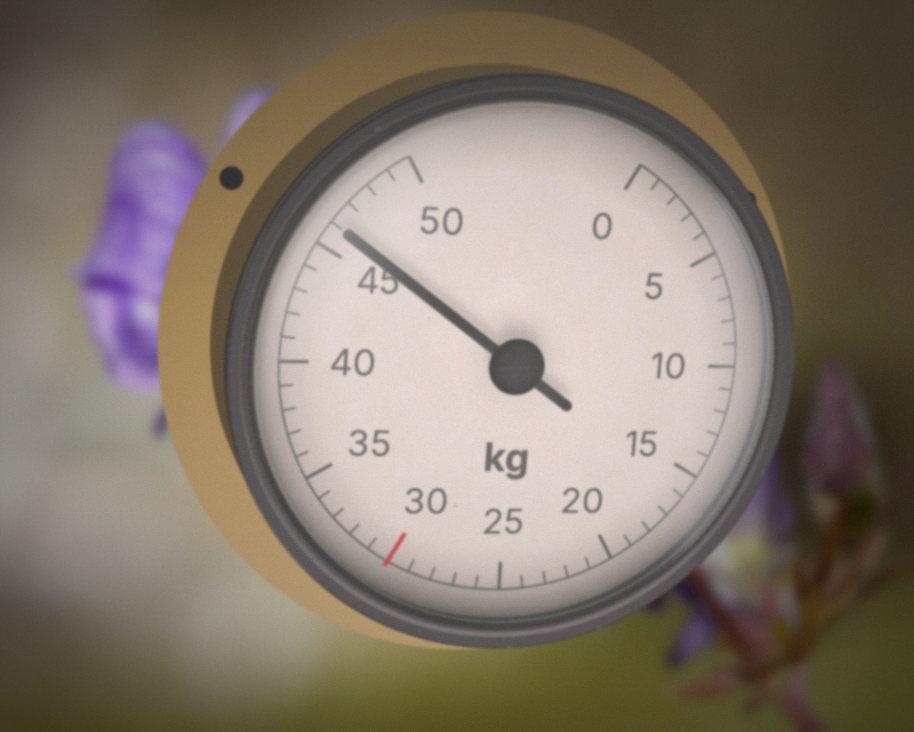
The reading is {"value": 46, "unit": "kg"}
